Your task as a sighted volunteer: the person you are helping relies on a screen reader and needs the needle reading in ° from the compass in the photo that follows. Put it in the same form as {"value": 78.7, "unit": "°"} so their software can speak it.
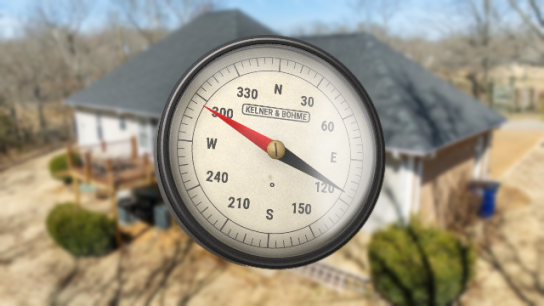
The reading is {"value": 295, "unit": "°"}
